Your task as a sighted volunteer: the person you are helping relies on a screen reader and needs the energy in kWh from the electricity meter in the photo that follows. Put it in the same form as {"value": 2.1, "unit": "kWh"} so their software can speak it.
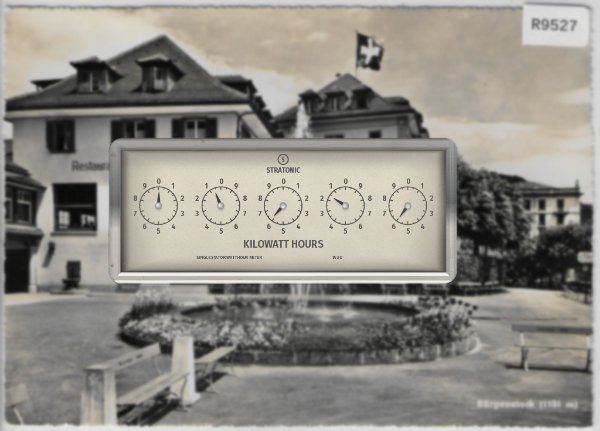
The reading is {"value": 616, "unit": "kWh"}
